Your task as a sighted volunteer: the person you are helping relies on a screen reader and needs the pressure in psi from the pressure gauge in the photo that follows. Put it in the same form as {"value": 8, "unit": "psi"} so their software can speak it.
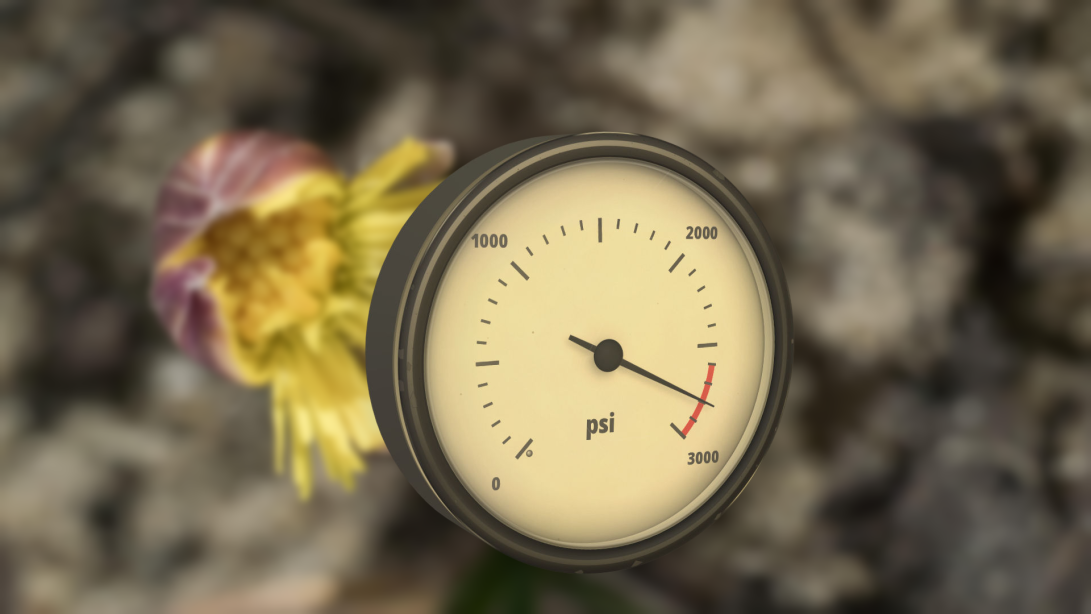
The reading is {"value": 2800, "unit": "psi"}
